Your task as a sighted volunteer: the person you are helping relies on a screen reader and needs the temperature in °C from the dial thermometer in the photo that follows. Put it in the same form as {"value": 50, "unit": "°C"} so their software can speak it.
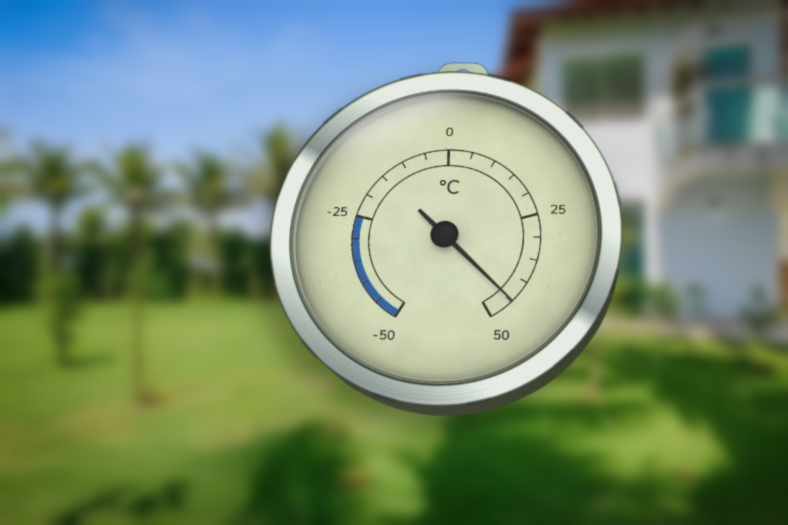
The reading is {"value": 45, "unit": "°C"}
